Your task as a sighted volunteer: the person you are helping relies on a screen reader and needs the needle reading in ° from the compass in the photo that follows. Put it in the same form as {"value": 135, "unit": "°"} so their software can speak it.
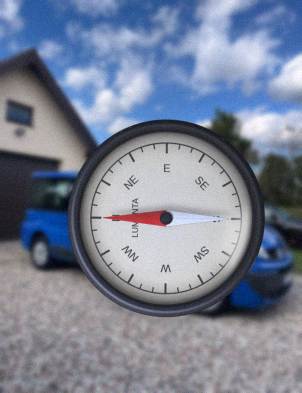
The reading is {"value": 0, "unit": "°"}
